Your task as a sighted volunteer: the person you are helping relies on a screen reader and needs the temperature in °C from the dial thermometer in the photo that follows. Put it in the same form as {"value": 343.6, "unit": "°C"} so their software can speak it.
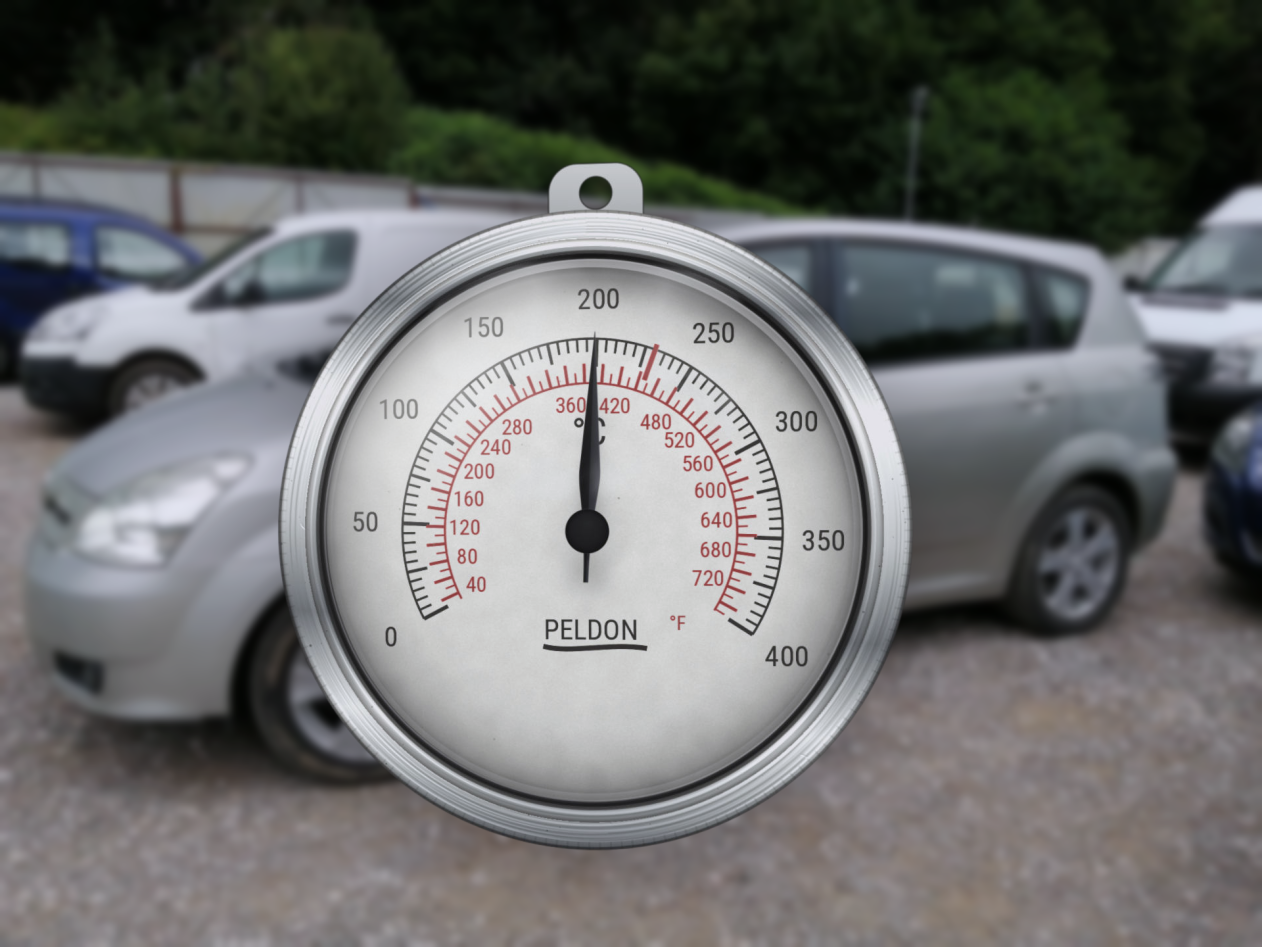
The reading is {"value": 200, "unit": "°C"}
